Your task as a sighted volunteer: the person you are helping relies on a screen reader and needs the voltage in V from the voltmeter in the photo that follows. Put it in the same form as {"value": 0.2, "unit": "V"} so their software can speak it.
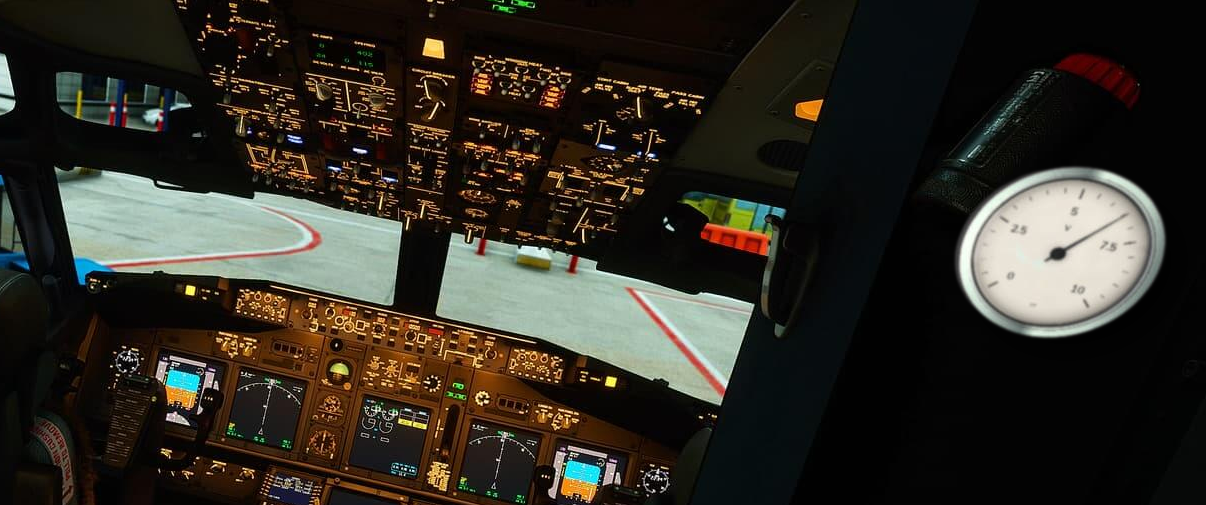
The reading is {"value": 6.5, "unit": "V"}
